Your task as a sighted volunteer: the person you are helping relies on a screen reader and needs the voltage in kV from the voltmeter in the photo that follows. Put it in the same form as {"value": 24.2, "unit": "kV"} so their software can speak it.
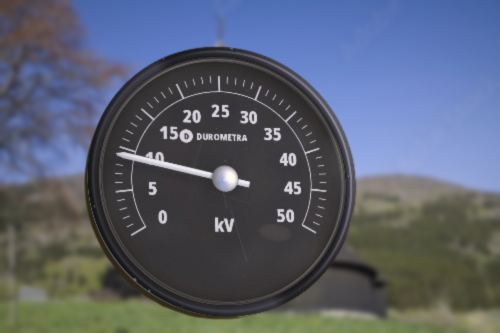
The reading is {"value": 9, "unit": "kV"}
